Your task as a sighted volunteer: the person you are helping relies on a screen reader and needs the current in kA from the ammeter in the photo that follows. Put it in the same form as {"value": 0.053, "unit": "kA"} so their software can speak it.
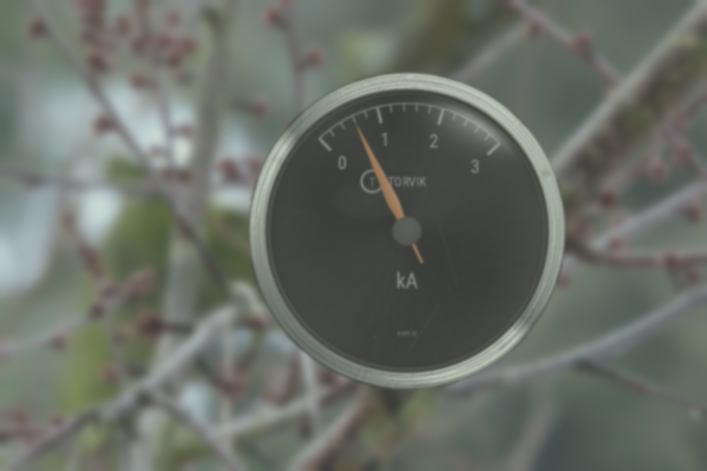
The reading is {"value": 0.6, "unit": "kA"}
